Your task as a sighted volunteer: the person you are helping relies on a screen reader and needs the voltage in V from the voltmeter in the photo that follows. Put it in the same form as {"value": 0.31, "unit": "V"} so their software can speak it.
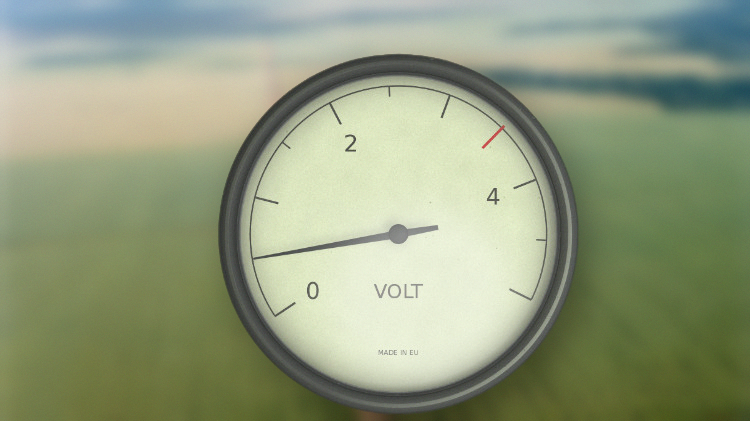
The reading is {"value": 0.5, "unit": "V"}
